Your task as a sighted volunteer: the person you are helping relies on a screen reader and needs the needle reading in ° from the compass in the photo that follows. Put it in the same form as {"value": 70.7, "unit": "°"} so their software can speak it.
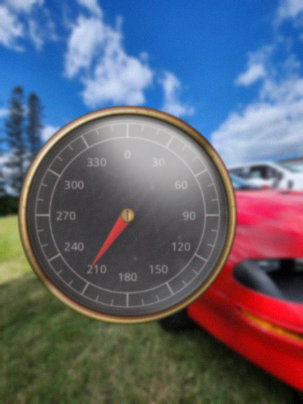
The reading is {"value": 215, "unit": "°"}
